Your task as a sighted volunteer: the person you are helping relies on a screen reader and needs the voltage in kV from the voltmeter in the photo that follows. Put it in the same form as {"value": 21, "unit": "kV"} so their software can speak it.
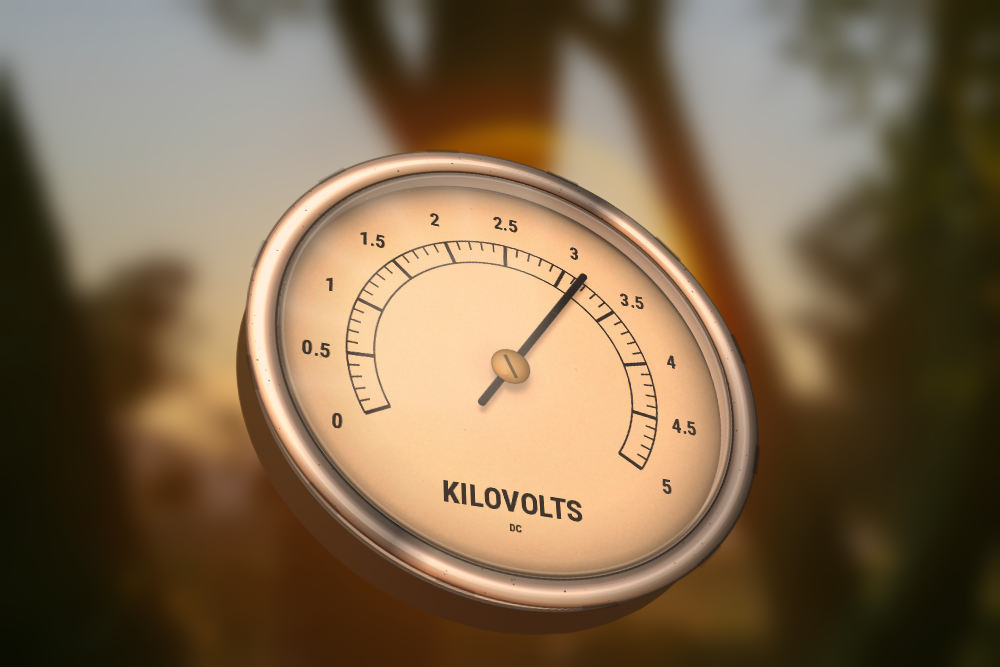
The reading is {"value": 3.15, "unit": "kV"}
